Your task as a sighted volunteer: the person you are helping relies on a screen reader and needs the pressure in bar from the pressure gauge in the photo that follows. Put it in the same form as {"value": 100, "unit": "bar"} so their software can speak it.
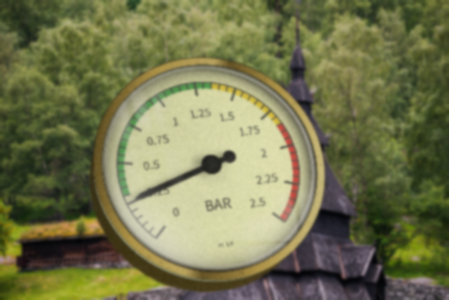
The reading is {"value": 0.25, "unit": "bar"}
